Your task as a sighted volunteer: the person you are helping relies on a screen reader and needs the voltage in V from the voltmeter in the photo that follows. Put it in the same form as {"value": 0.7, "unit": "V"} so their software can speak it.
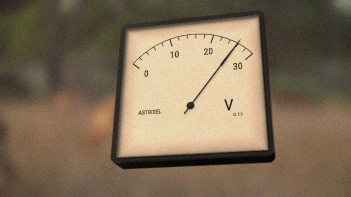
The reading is {"value": 26, "unit": "V"}
